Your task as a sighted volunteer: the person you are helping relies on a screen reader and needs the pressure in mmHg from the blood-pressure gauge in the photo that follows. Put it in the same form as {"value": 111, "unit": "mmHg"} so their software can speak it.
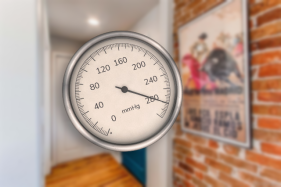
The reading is {"value": 280, "unit": "mmHg"}
